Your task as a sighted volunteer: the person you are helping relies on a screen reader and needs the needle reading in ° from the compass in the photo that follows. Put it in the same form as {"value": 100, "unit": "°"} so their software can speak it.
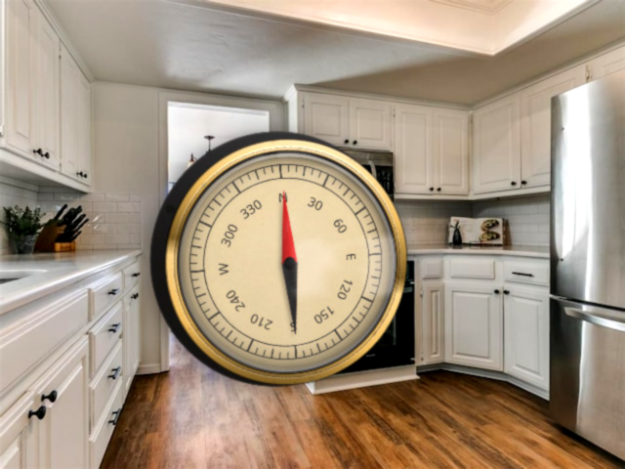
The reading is {"value": 0, "unit": "°"}
